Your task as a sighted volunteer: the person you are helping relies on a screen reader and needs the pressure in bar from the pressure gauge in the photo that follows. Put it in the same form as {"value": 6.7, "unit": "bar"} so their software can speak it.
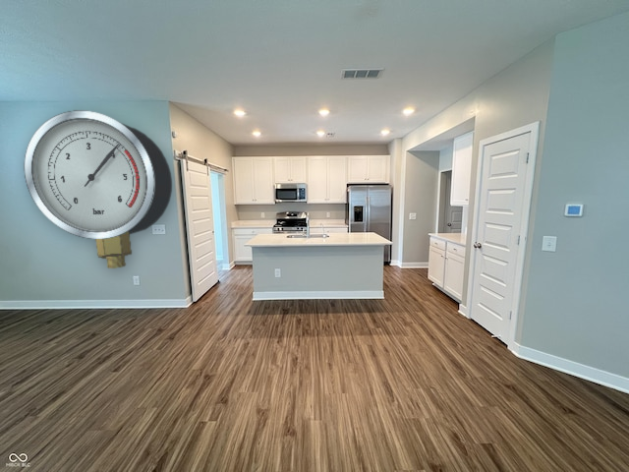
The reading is {"value": 4, "unit": "bar"}
